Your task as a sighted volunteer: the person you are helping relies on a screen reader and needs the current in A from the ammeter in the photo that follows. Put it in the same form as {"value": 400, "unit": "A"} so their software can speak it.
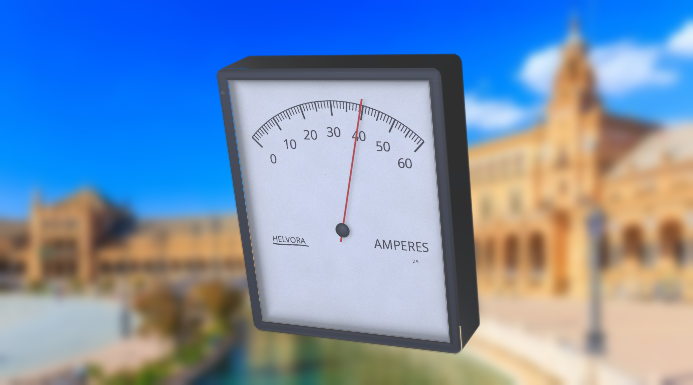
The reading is {"value": 40, "unit": "A"}
